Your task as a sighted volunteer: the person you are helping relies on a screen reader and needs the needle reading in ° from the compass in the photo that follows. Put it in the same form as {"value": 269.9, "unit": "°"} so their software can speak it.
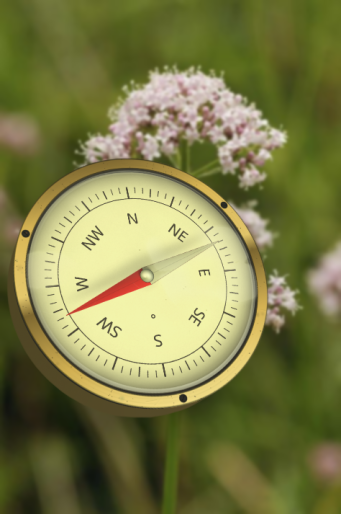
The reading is {"value": 250, "unit": "°"}
